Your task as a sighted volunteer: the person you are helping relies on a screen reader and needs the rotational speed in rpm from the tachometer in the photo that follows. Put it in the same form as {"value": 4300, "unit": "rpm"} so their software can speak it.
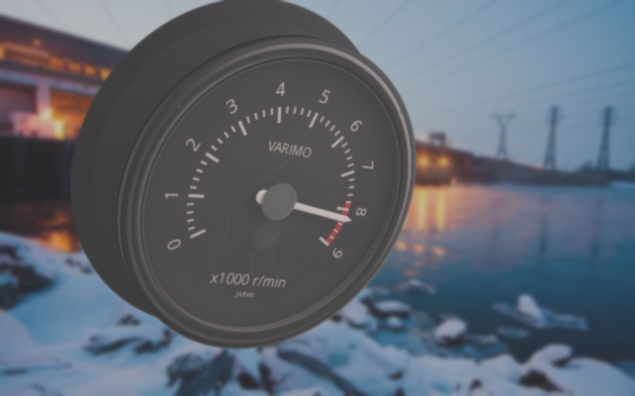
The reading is {"value": 8200, "unit": "rpm"}
